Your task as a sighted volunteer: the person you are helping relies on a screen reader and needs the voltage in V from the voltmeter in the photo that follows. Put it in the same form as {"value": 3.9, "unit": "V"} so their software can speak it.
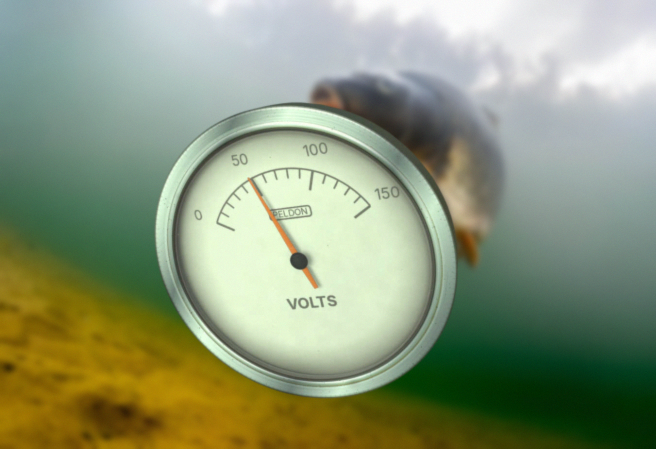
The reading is {"value": 50, "unit": "V"}
